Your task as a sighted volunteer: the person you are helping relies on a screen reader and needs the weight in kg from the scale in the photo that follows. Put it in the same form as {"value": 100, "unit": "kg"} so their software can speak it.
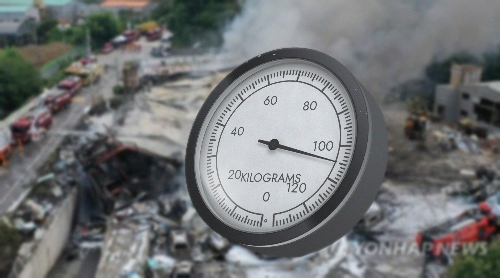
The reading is {"value": 105, "unit": "kg"}
